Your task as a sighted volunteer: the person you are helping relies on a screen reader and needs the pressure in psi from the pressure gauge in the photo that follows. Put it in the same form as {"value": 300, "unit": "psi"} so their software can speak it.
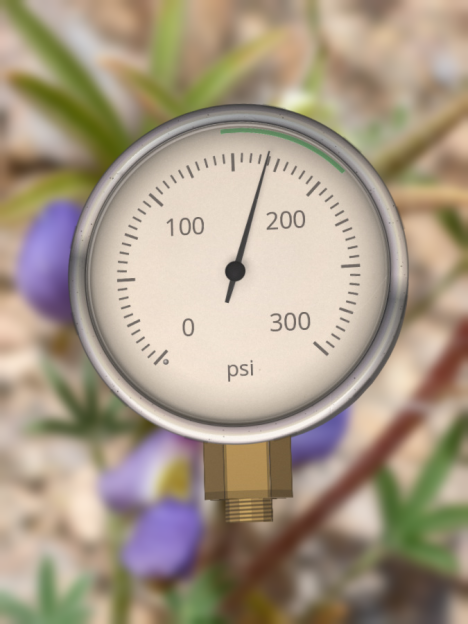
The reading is {"value": 170, "unit": "psi"}
